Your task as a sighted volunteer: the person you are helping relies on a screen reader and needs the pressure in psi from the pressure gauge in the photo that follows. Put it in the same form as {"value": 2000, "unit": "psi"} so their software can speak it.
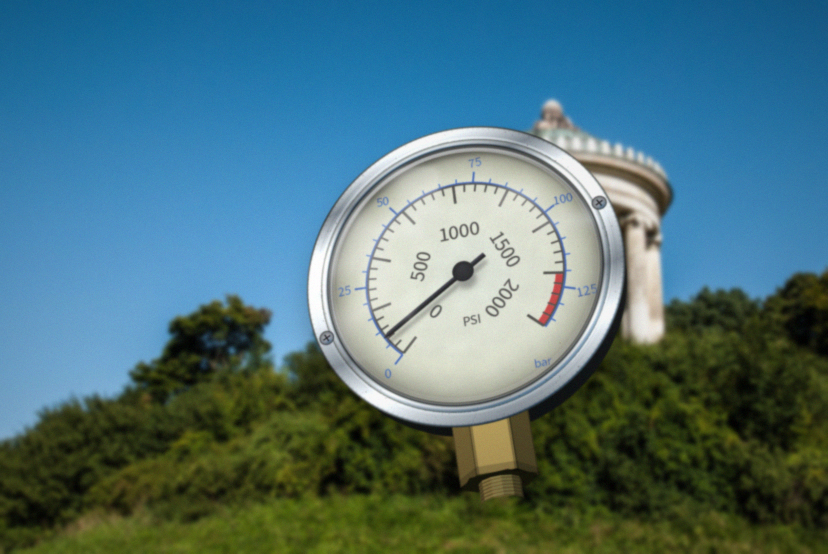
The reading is {"value": 100, "unit": "psi"}
